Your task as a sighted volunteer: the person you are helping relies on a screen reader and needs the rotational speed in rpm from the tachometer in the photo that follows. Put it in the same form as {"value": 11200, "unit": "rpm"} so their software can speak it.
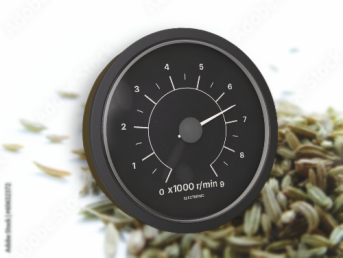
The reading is {"value": 6500, "unit": "rpm"}
